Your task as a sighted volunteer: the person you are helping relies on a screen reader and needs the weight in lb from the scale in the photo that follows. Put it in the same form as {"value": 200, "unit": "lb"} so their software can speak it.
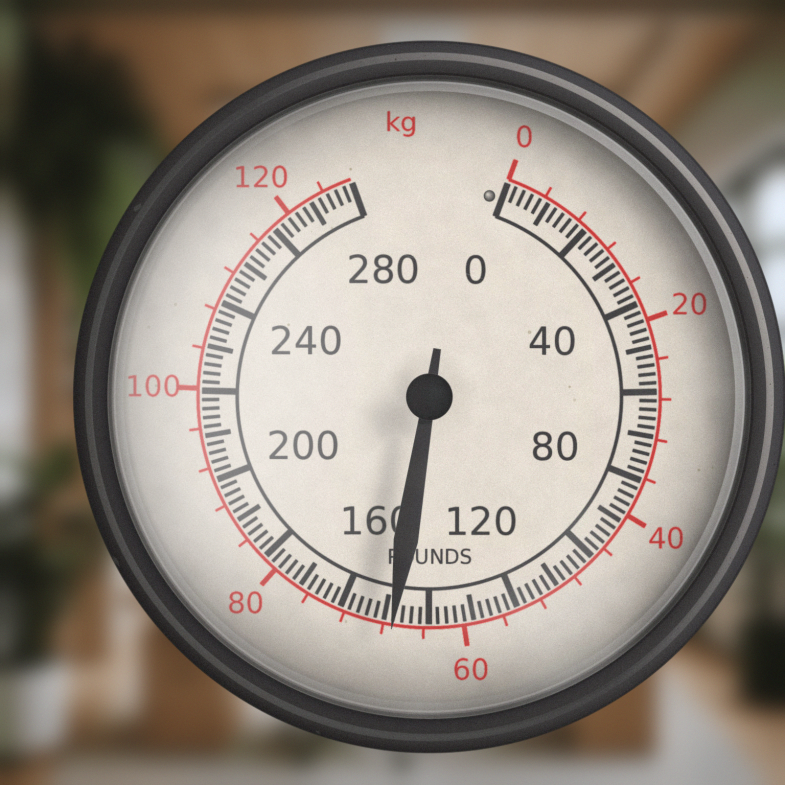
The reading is {"value": 148, "unit": "lb"}
